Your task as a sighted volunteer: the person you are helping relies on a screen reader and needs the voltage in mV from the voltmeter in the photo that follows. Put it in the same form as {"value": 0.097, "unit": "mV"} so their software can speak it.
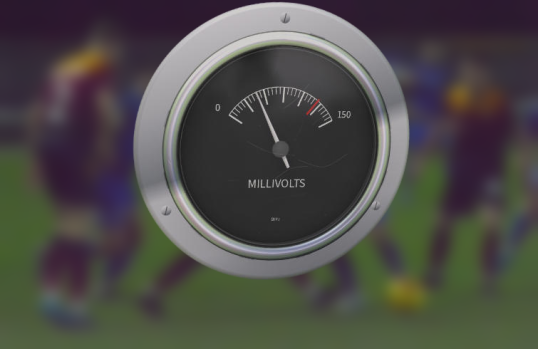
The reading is {"value": 40, "unit": "mV"}
